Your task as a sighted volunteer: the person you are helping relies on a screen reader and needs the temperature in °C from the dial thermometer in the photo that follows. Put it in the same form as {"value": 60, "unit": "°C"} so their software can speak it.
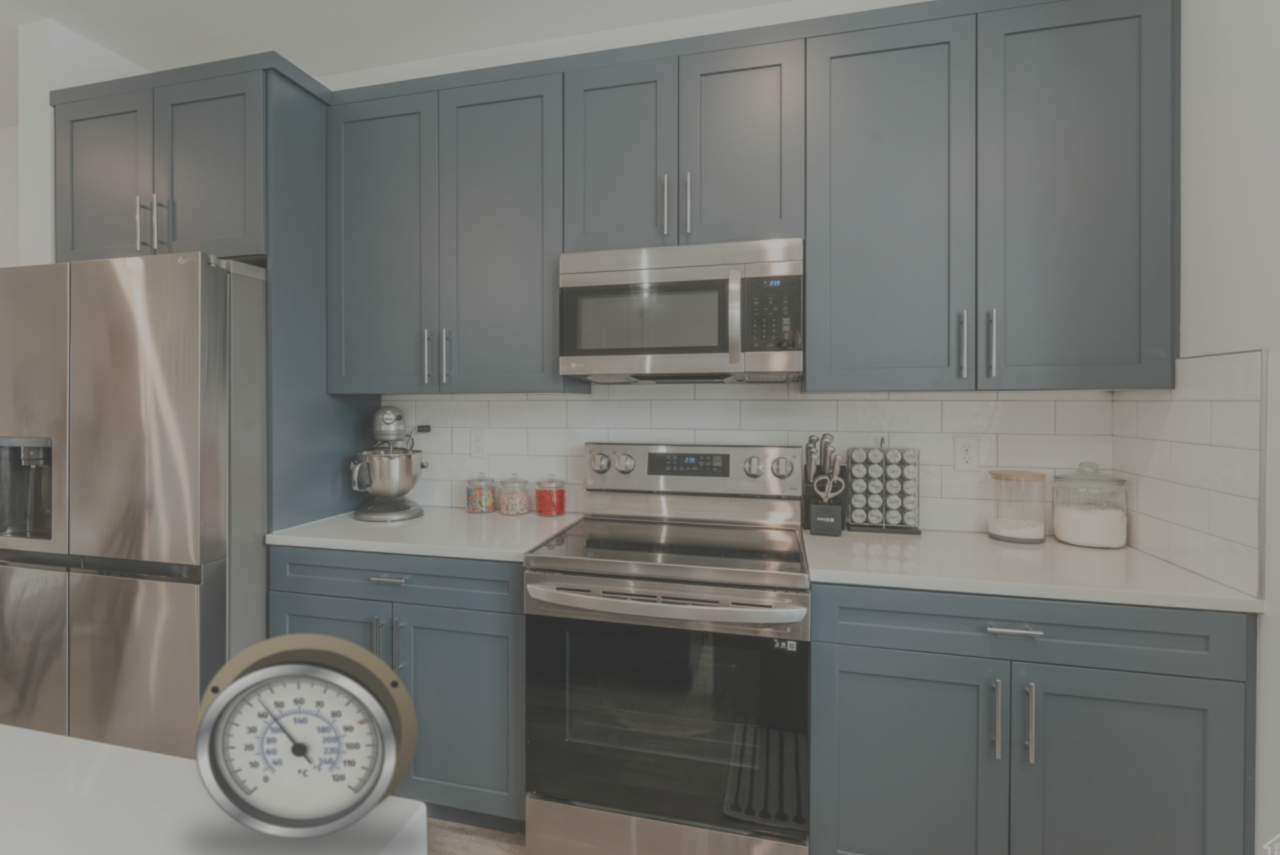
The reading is {"value": 45, "unit": "°C"}
